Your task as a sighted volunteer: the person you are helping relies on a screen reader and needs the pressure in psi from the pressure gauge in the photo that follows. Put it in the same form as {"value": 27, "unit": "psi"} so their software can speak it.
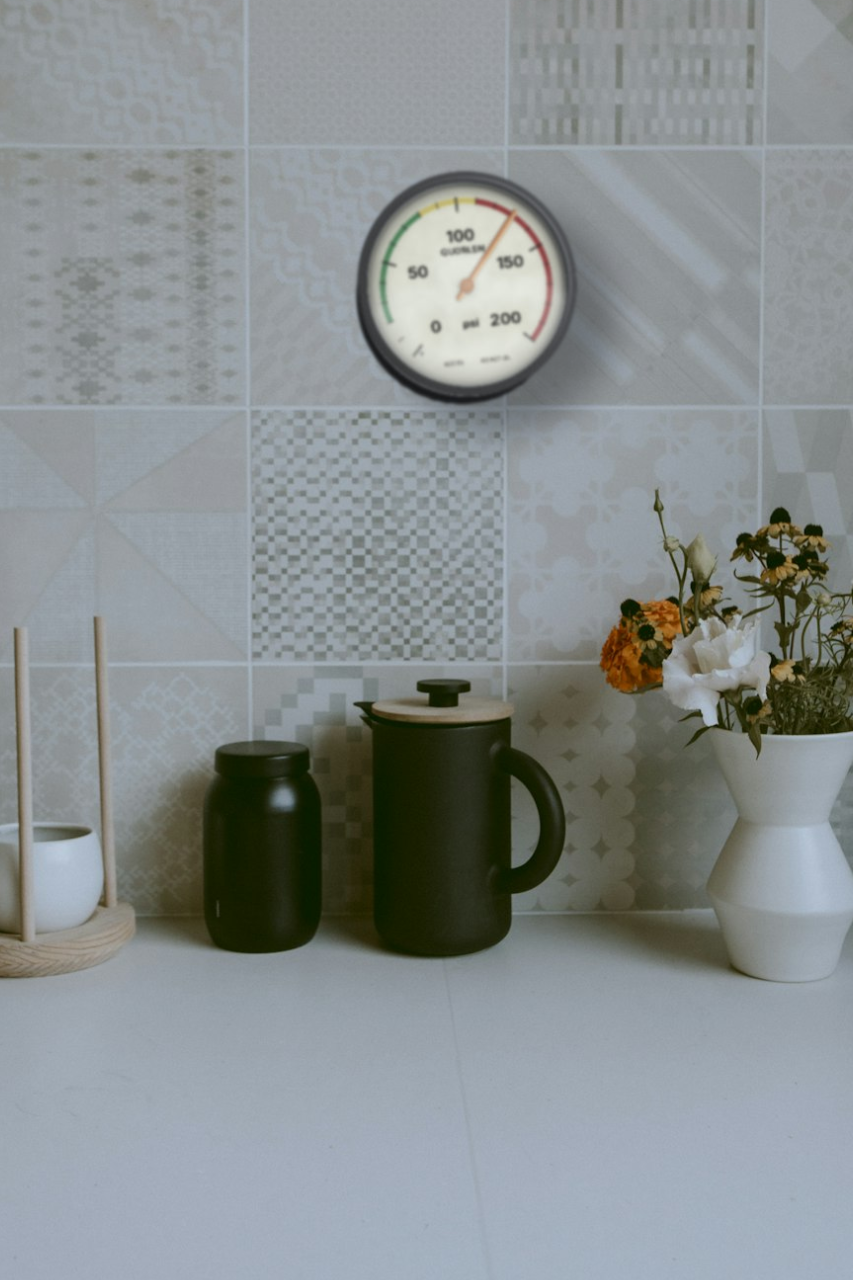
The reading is {"value": 130, "unit": "psi"}
